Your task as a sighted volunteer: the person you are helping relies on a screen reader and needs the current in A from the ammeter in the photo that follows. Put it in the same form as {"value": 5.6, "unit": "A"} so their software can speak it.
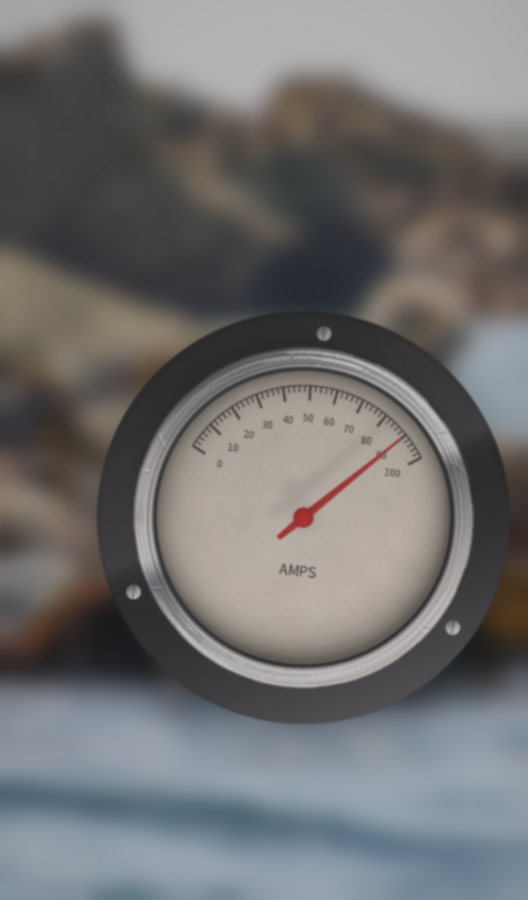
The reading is {"value": 90, "unit": "A"}
